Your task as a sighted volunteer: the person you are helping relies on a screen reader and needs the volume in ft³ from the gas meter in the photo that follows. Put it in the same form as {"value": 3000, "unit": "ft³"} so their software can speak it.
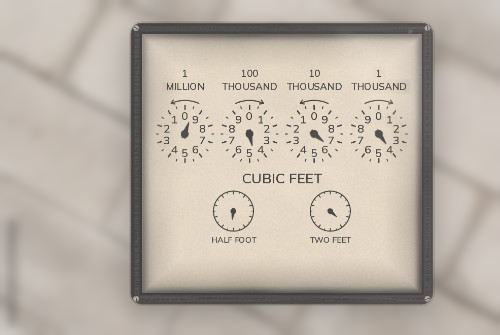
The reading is {"value": 946400, "unit": "ft³"}
